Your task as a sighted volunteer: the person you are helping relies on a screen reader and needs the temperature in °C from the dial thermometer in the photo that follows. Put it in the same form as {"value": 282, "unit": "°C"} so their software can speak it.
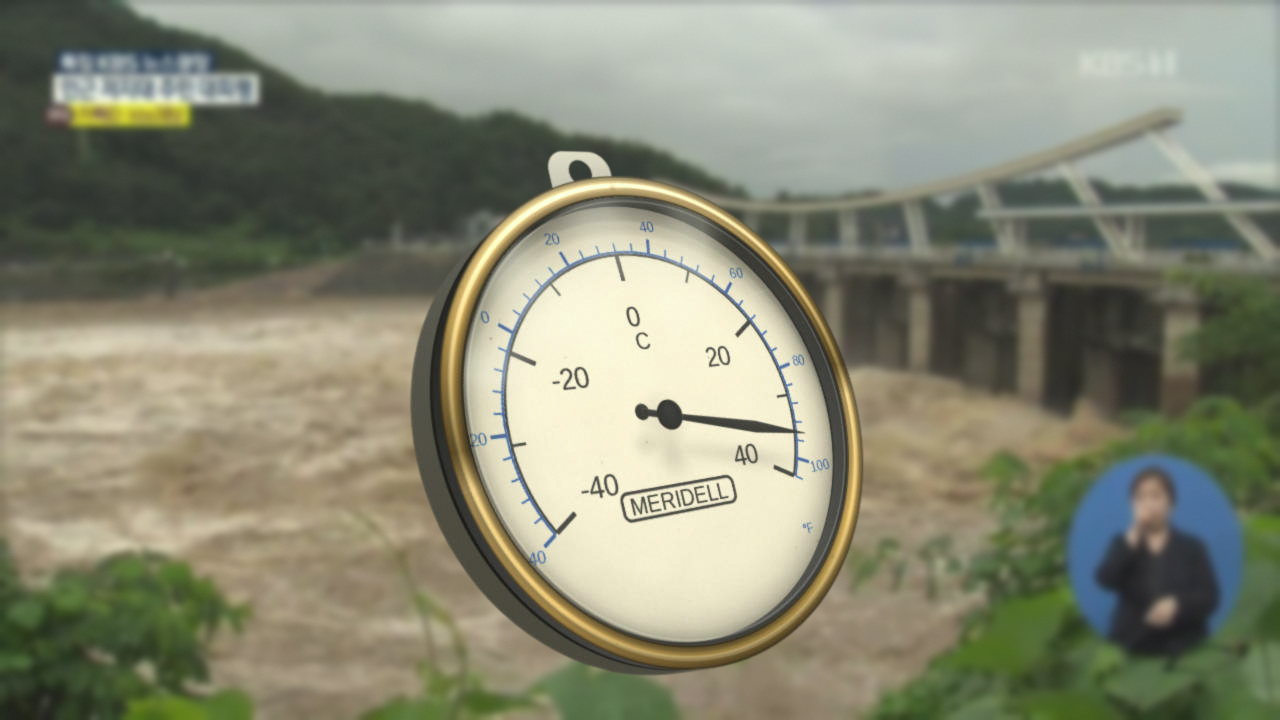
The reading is {"value": 35, "unit": "°C"}
